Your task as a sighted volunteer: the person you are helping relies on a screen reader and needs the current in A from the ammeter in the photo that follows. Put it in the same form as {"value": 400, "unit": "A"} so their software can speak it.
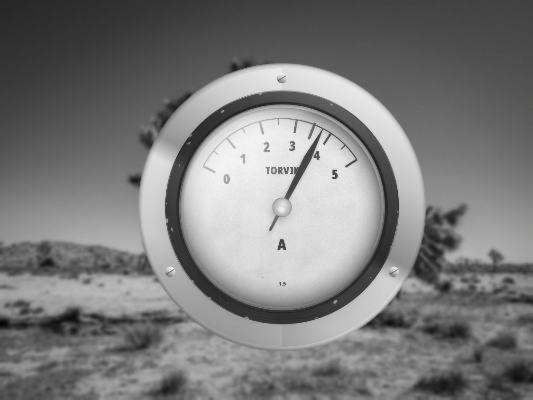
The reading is {"value": 3.75, "unit": "A"}
